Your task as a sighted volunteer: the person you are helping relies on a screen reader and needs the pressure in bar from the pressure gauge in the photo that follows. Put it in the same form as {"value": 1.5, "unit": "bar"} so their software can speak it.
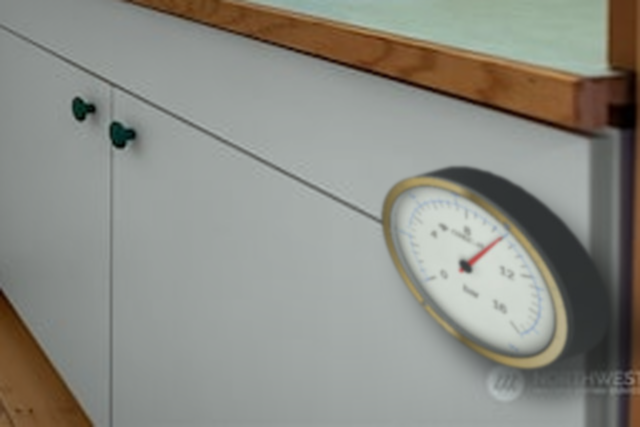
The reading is {"value": 10, "unit": "bar"}
